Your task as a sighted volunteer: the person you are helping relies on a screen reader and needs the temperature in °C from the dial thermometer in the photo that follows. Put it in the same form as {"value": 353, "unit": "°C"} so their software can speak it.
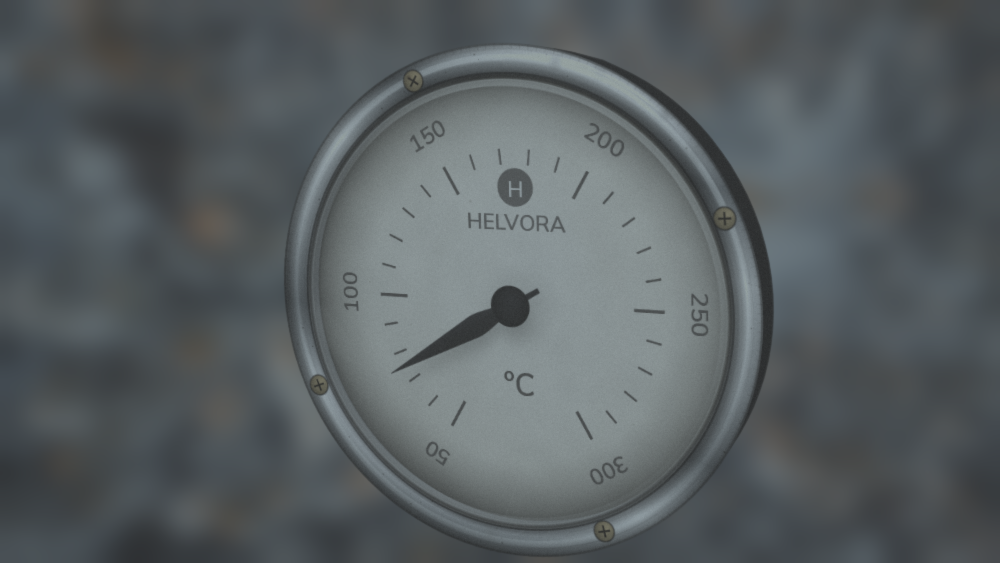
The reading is {"value": 75, "unit": "°C"}
